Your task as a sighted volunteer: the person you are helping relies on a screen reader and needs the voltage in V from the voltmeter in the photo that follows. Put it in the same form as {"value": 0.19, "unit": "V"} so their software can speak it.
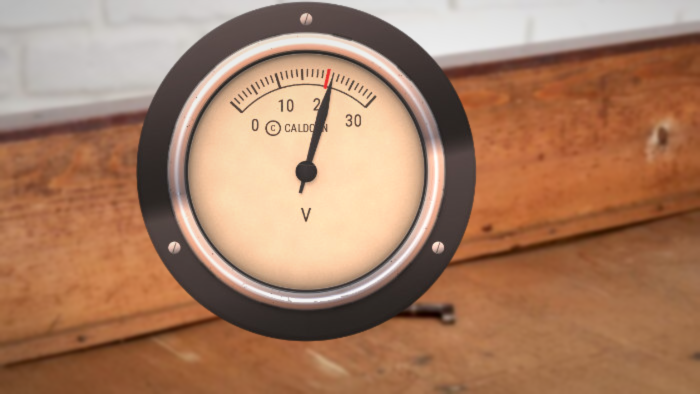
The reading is {"value": 21, "unit": "V"}
